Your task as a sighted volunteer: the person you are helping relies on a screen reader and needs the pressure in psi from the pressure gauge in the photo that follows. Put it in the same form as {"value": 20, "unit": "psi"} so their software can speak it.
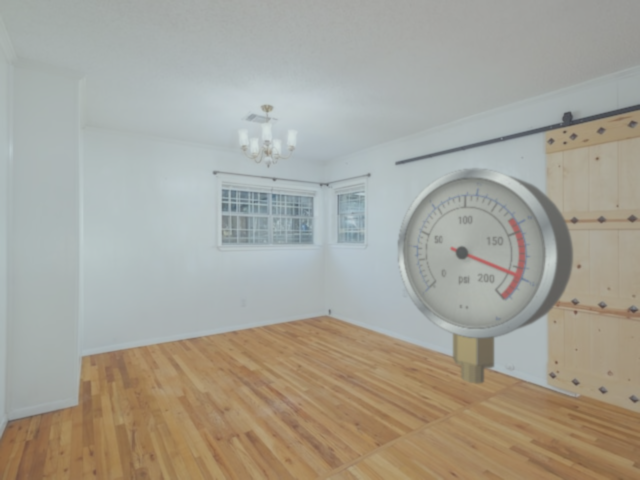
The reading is {"value": 180, "unit": "psi"}
